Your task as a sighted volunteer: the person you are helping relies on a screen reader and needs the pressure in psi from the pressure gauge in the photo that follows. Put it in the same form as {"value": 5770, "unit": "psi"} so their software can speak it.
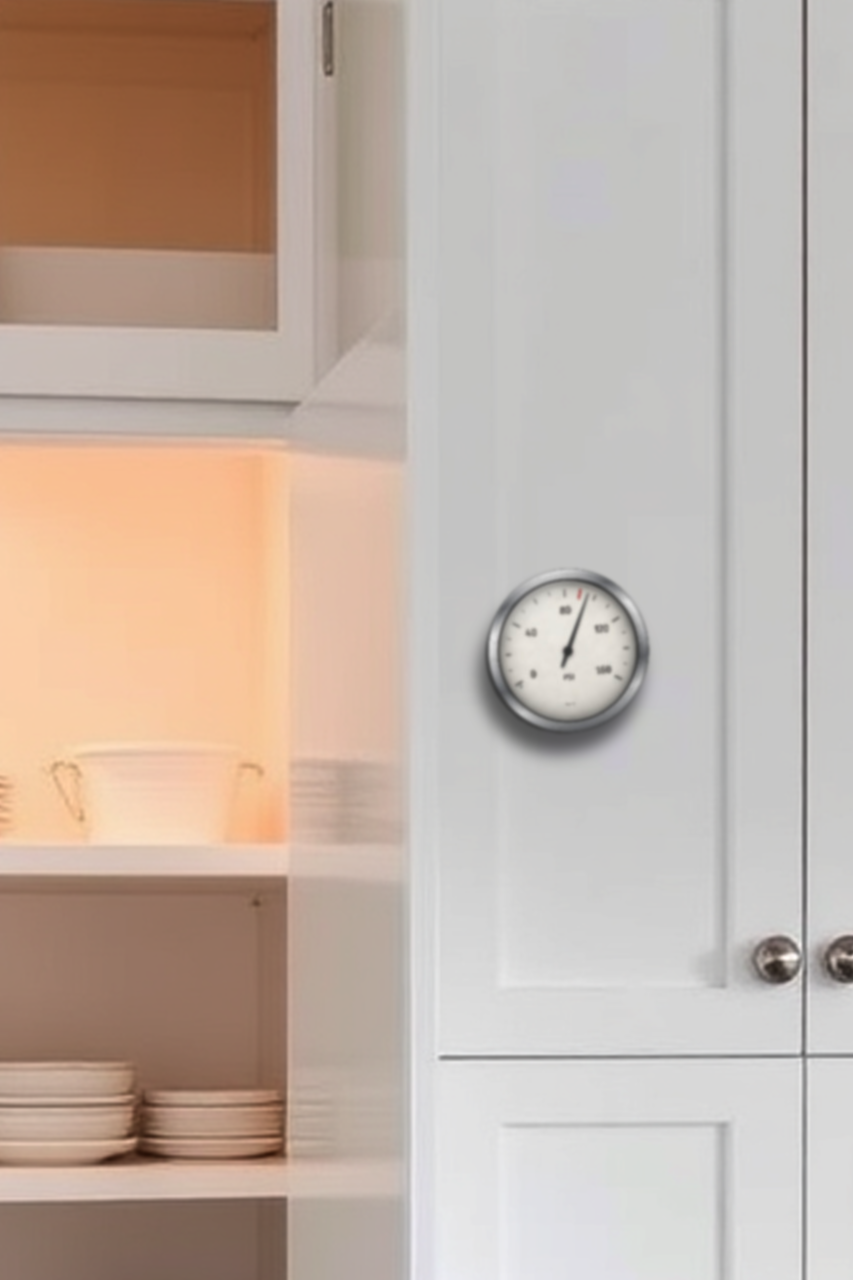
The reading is {"value": 95, "unit": "psi"}
